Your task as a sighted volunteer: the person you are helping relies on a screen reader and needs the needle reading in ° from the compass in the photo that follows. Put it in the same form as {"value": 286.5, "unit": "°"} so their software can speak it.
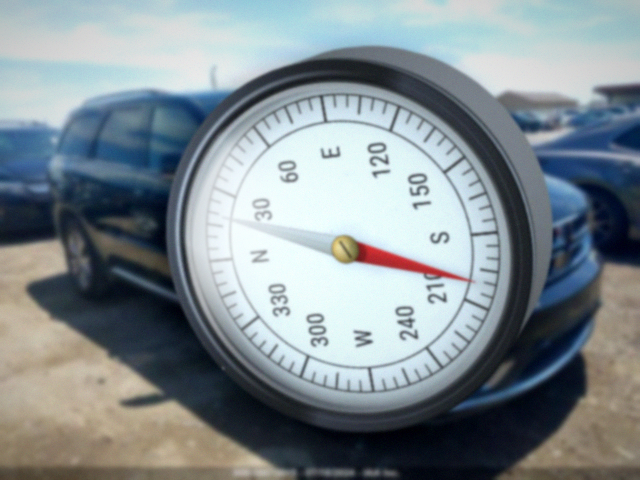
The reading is {"value": 200, "unit": "°"}
